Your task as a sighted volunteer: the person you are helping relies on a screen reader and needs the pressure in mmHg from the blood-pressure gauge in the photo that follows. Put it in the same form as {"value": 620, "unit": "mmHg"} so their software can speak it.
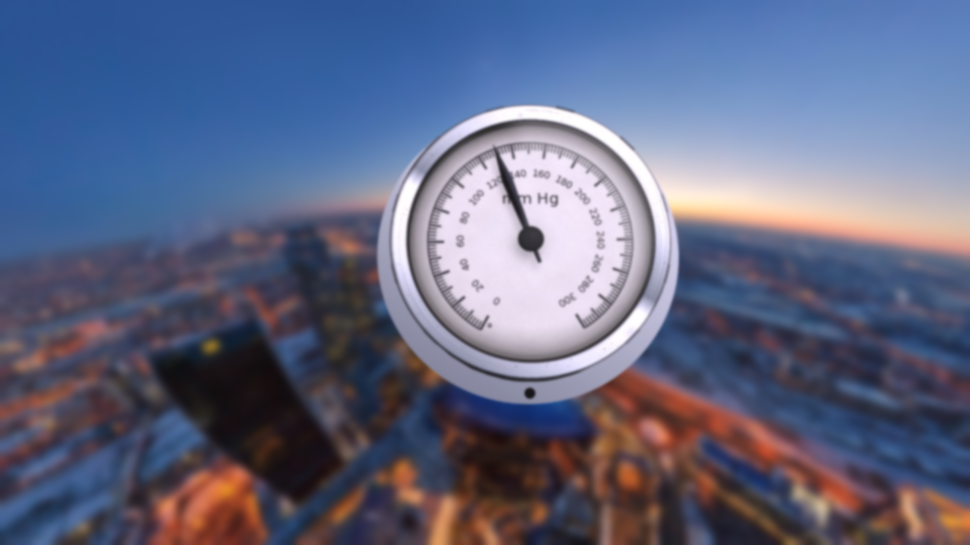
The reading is {"value": 130, "unit": "mmHg"}
